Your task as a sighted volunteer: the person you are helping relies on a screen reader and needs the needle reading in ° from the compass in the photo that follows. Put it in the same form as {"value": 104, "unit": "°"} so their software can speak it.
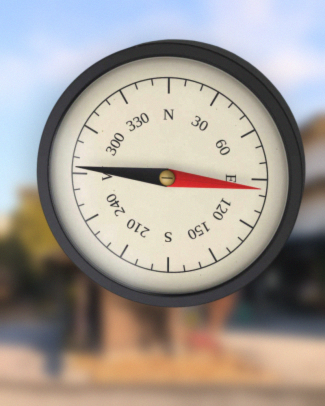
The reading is {"value": 95, "unit": "°"}
